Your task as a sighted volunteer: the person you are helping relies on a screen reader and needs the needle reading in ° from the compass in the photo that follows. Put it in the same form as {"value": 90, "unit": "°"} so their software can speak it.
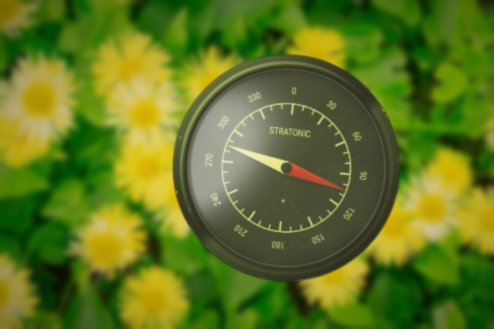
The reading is {"value": 105, "unit": "°"}
